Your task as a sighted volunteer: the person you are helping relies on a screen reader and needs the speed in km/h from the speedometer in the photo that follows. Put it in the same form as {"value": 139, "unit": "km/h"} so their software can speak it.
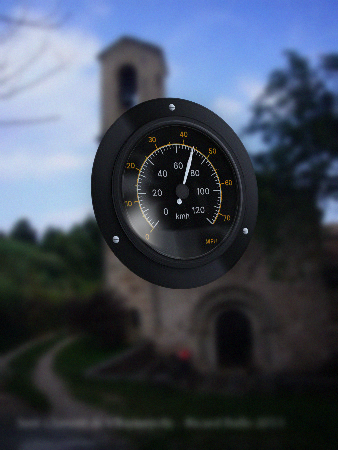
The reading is {"value": 70, "unit": "km/h"}
